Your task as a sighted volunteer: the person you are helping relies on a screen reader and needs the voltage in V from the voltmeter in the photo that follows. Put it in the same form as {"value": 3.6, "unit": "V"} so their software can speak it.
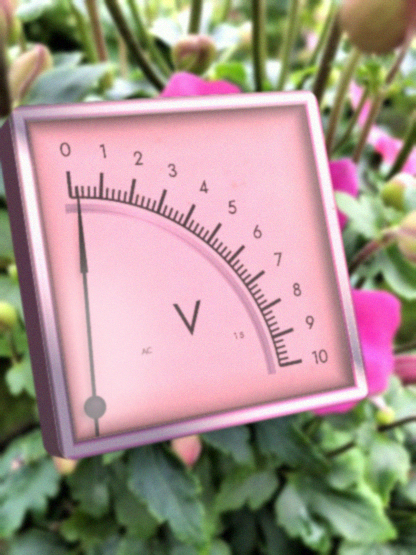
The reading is {"value": 0.2, "unit": "V"}
